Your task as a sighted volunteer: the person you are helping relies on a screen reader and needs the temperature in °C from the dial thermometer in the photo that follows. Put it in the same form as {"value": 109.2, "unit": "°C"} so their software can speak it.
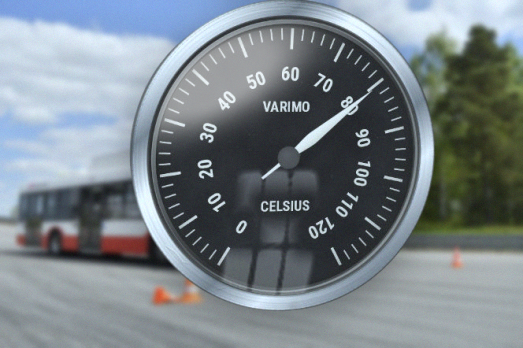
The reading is {"value": 80, "unit": "°C"}
